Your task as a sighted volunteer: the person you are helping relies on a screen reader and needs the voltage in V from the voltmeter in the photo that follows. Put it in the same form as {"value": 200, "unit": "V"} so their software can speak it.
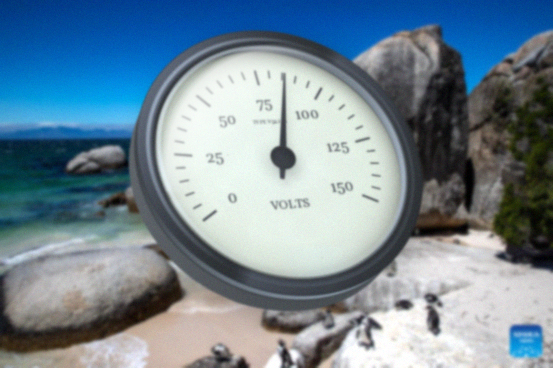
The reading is {"value": 85, "unit": "V"}
